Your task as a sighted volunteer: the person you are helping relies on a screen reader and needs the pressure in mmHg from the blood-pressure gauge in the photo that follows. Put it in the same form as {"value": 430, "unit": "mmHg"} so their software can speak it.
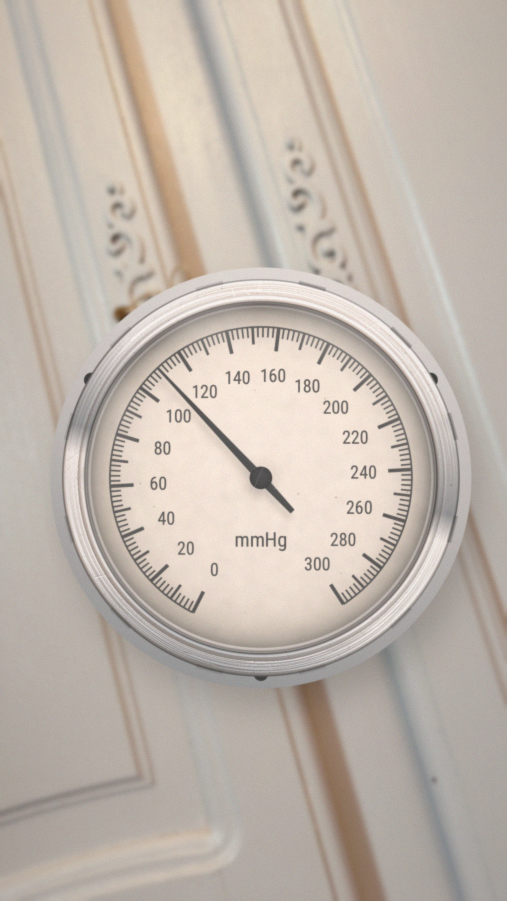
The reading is {"value": 110, "unit": "mmHg"}
